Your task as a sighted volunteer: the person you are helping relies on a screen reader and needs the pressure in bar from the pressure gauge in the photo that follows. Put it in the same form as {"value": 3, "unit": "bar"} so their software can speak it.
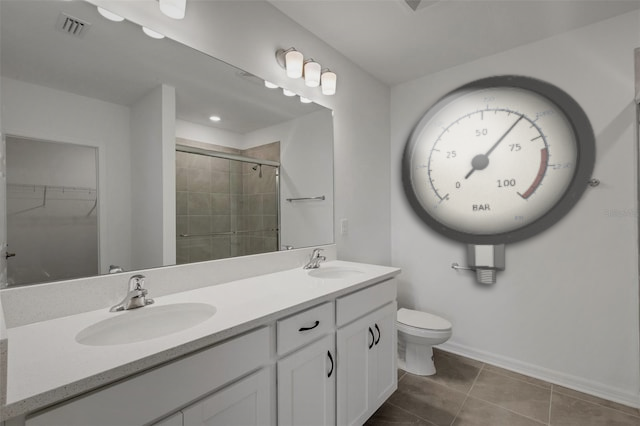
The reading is {"value": 65, "unit": "bar"}
